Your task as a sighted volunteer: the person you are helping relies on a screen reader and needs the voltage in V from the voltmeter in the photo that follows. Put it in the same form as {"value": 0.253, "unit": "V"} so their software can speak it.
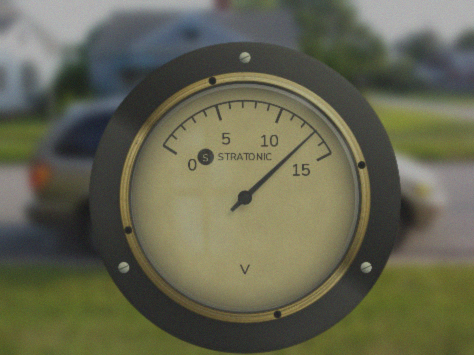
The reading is {"value": 13, "unit": "V"}
